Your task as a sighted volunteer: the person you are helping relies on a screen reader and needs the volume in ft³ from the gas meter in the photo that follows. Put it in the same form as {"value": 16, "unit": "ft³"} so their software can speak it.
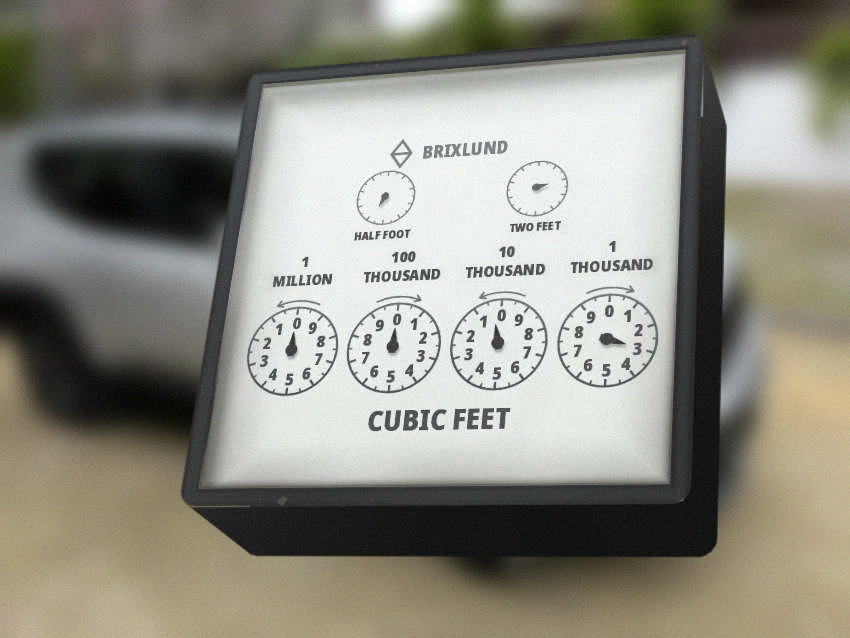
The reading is {"value": 300, "unit": "ft³"}
